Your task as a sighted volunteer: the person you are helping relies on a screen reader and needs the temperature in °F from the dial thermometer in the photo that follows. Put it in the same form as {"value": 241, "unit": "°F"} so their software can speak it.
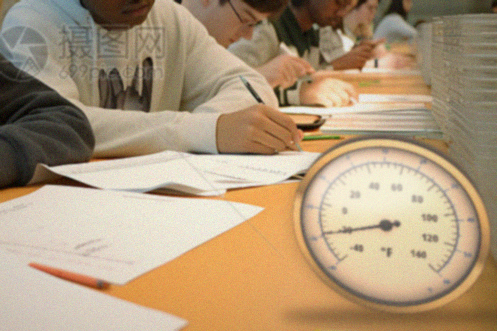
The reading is {"value": -20, "unit": "°F"}
